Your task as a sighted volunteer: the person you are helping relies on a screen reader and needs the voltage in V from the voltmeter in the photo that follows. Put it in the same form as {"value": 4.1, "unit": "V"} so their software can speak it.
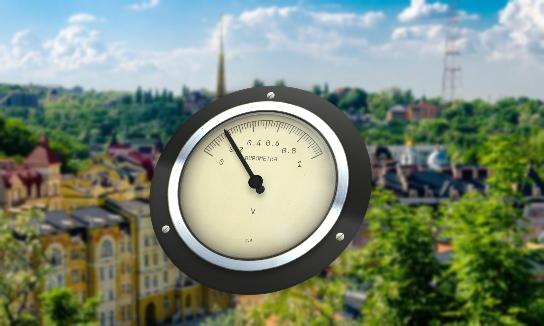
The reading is {"value": 0.2, "unit": "V"}
